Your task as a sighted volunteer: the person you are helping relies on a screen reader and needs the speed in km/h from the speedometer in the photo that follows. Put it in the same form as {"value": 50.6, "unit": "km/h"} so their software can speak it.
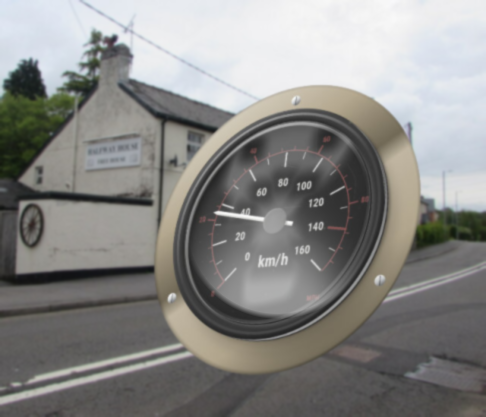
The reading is {"value": 35, "unit": "km/h"}
